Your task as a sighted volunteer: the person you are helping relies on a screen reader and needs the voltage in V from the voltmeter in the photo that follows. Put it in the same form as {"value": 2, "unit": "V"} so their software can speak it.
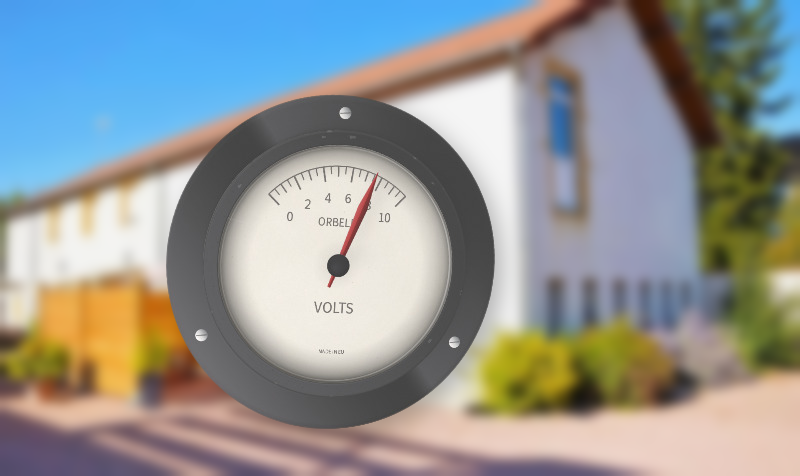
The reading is {"value": 7.5, "unit": "V"}
